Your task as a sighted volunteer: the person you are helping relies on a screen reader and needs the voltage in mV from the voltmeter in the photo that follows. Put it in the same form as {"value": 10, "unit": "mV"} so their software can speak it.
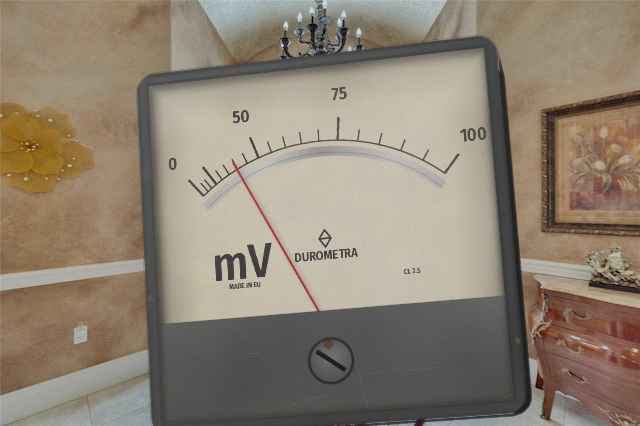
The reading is {"value": 40, "unit": "mV"}
